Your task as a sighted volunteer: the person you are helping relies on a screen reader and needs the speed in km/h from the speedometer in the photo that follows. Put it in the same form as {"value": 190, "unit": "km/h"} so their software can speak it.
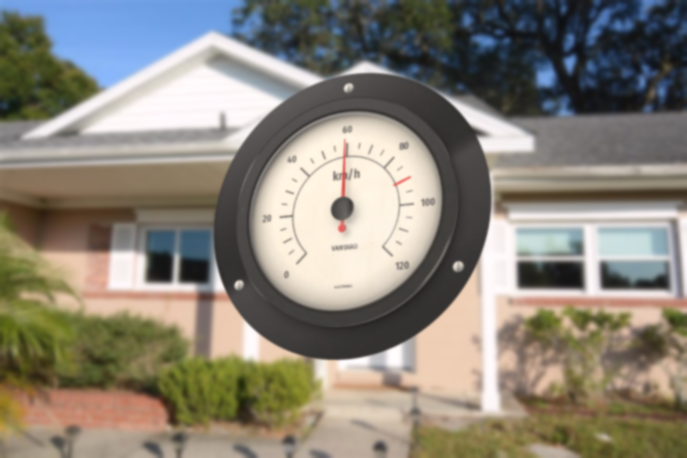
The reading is {"value": 60, "unit": "km/h"}
